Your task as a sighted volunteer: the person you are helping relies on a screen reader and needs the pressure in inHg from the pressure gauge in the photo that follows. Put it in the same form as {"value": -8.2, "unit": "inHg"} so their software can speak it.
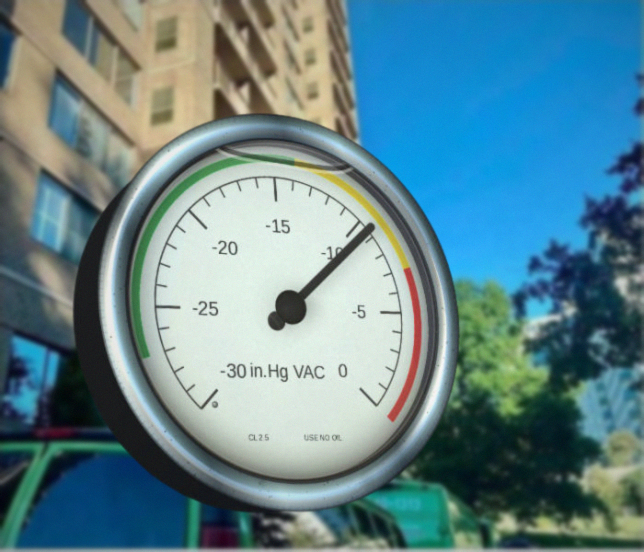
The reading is {"value": -9.5, "unit": "inHg"}
